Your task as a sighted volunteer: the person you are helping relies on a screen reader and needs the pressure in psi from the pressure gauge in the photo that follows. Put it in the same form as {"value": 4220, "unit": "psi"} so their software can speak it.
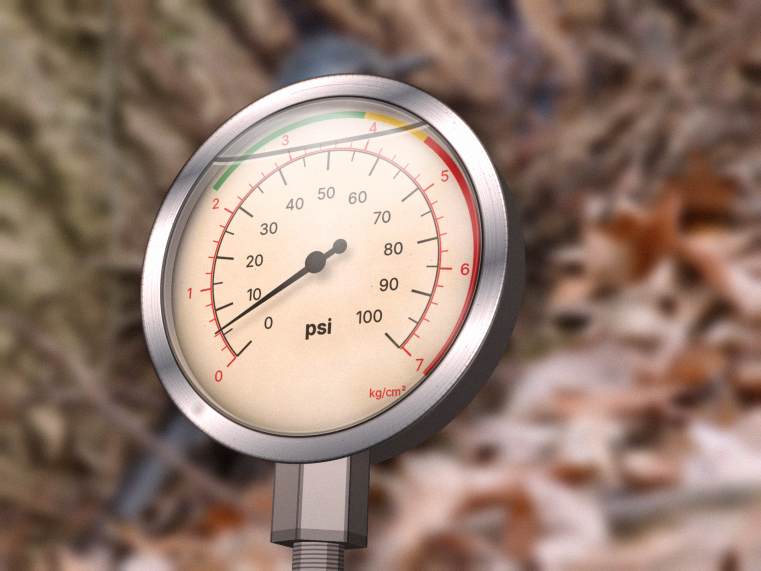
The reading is {"value": 5, "unit": "psi"}
